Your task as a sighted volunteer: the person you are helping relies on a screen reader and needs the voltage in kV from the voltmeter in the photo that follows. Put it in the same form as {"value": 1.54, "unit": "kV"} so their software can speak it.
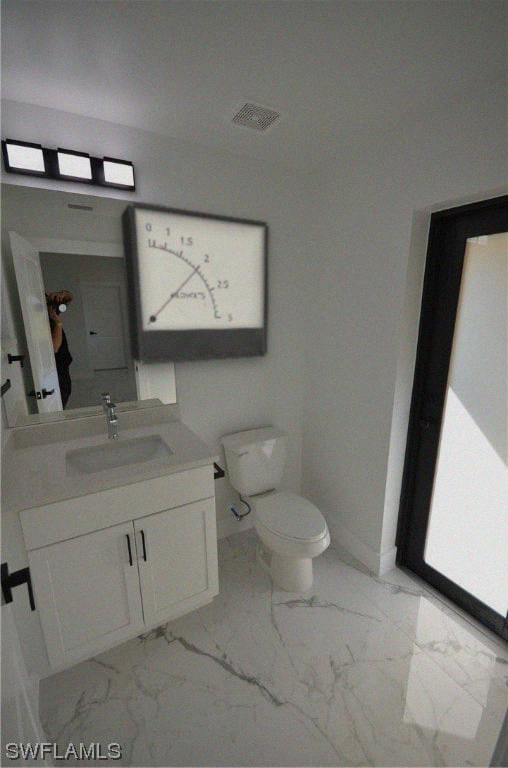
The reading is {"value": 2, "unit": "kV"}
